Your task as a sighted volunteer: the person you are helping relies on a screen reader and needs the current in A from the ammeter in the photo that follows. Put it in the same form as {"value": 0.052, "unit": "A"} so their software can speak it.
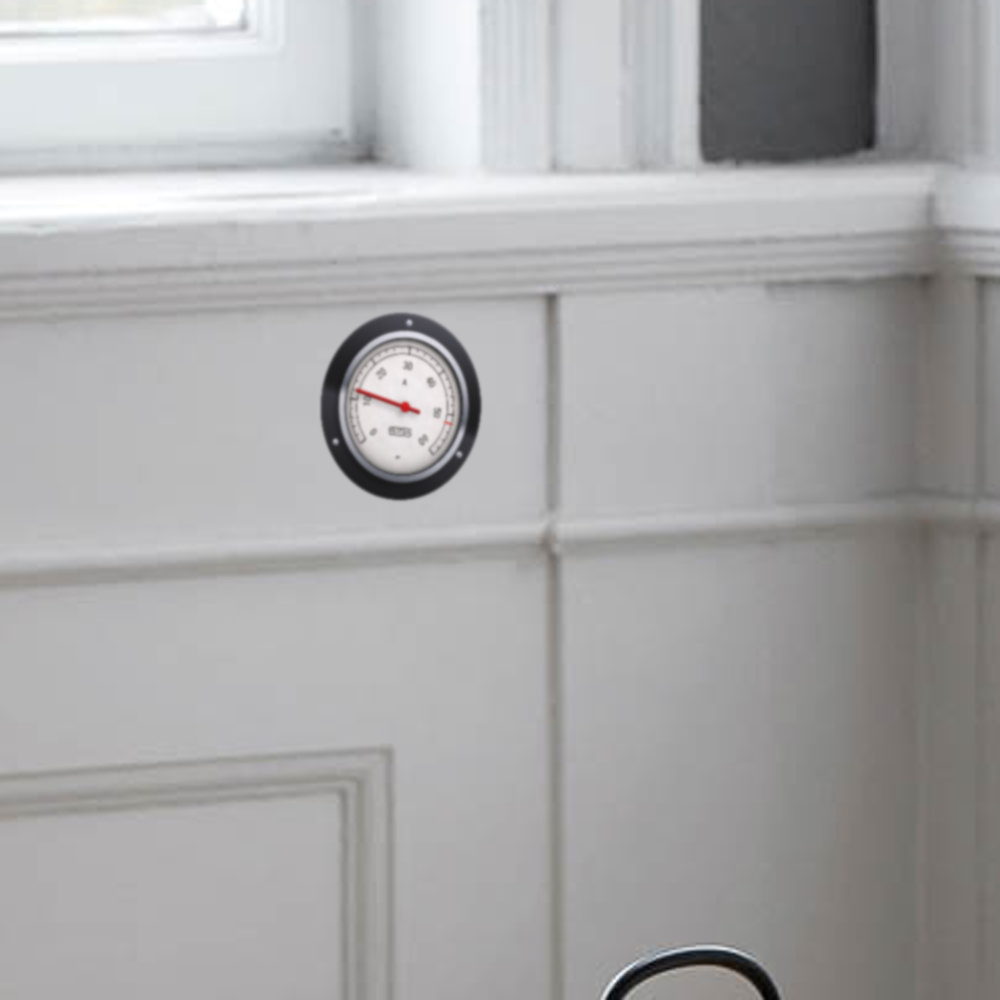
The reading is {"value": 12, "unit": "A"}
